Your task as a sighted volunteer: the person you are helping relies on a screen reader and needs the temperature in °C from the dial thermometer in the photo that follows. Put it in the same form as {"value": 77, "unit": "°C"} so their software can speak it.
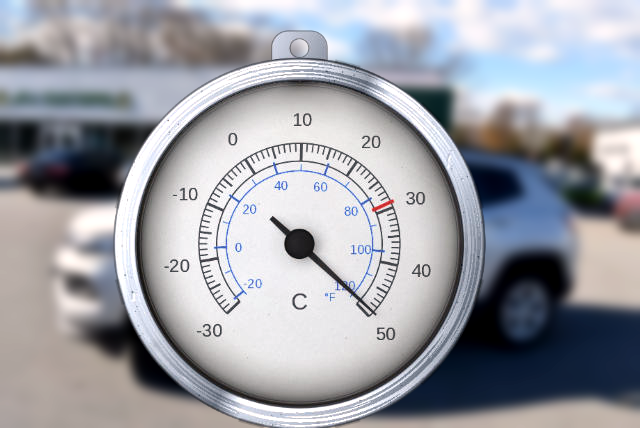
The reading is {"value": 49, "unit": "°C"}
